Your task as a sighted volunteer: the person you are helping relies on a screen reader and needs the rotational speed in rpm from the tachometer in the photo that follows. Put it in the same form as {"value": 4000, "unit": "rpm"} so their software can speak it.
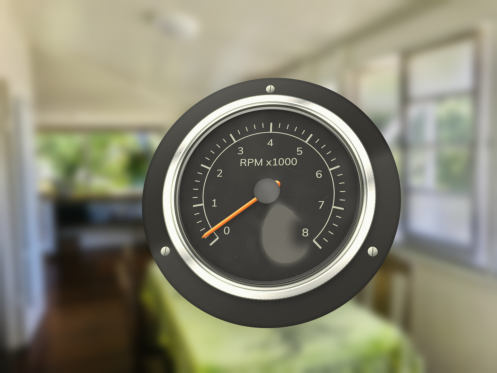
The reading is {"value": 200, "unit": "rpm"}
